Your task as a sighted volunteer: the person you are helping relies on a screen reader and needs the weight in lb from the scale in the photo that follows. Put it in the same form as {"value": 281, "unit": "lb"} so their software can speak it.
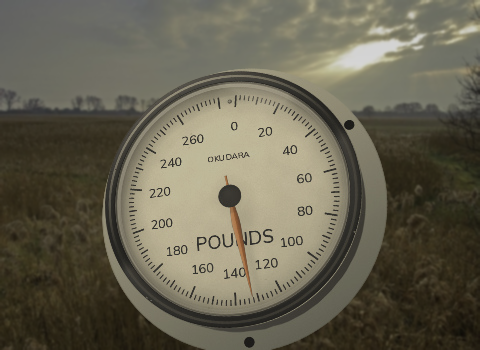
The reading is {"value": 132, "unit": "lb"}
